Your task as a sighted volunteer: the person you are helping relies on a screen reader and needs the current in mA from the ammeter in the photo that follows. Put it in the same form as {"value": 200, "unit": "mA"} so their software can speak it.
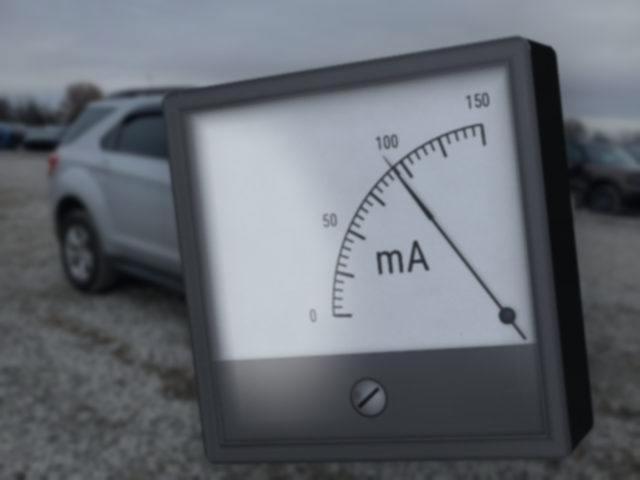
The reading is {"value": 95, "unit": "mA"}
